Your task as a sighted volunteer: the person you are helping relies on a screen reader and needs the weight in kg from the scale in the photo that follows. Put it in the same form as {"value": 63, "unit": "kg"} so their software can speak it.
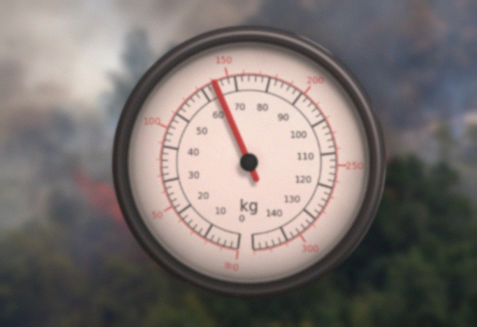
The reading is {"value": 64, "unit": "kg"}
